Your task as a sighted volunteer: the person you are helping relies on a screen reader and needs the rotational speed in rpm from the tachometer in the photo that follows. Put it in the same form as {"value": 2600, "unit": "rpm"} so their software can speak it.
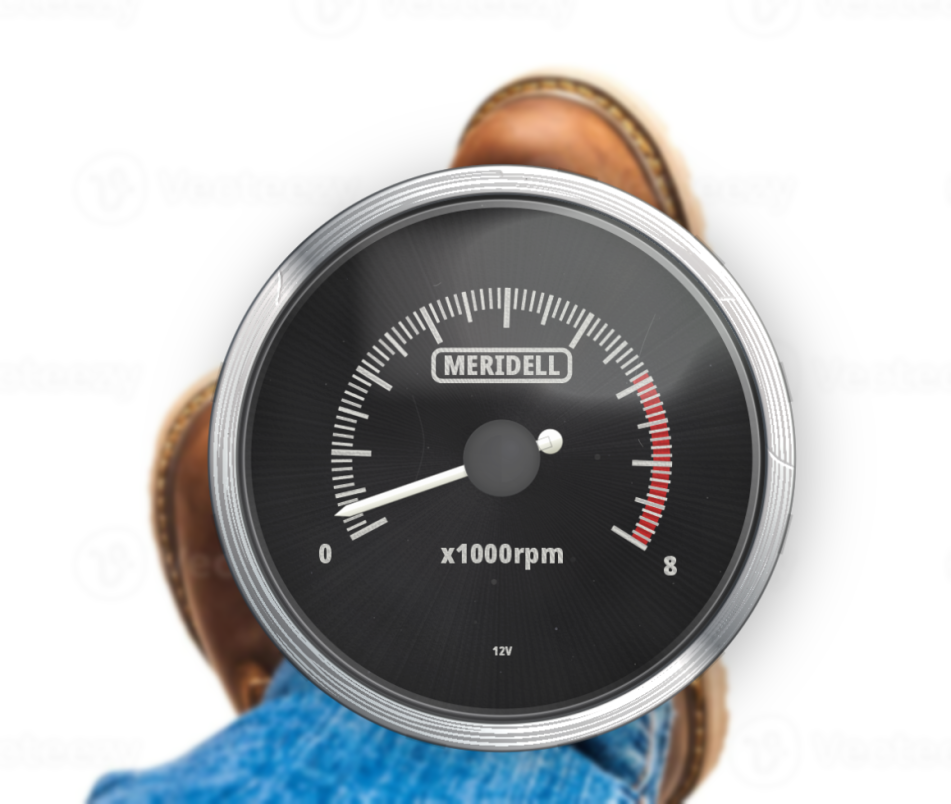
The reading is {"value": 300, "unit": "rpm"}
